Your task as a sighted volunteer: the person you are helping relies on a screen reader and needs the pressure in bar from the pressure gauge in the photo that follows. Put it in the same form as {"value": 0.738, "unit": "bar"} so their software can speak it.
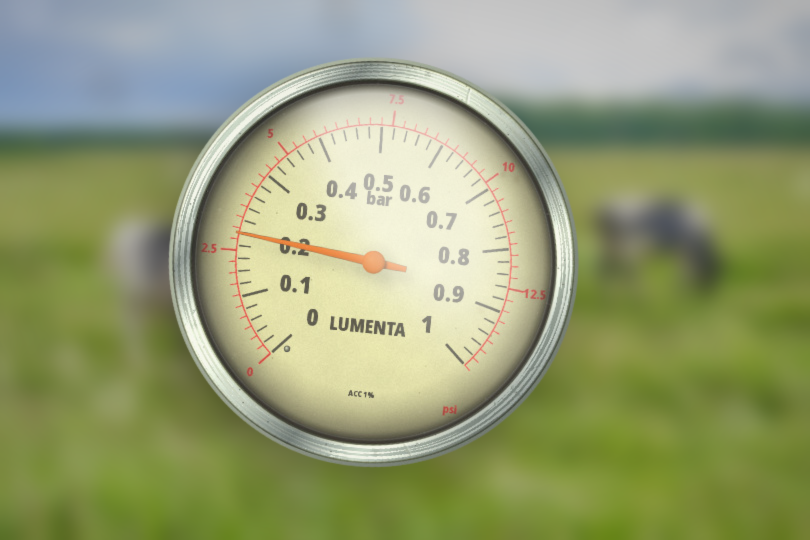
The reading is {"value": 0.2, "unit": "bar"}
